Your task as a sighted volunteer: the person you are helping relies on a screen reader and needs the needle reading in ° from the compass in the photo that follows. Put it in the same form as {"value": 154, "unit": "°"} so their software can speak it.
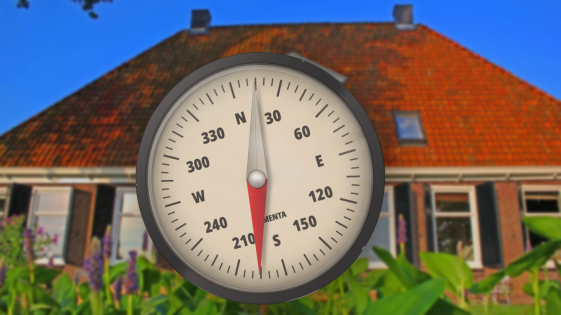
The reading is {"value": 195, "unit": "°"}
